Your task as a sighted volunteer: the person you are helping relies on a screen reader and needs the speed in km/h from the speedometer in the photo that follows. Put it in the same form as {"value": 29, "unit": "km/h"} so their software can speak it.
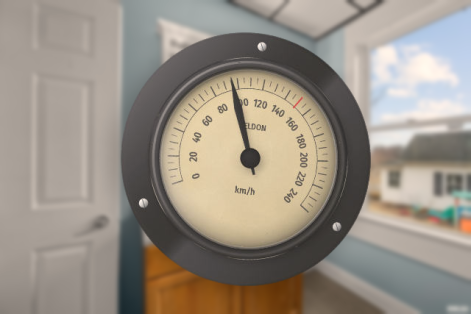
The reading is {"value": 95, "unit": "km/h"}
